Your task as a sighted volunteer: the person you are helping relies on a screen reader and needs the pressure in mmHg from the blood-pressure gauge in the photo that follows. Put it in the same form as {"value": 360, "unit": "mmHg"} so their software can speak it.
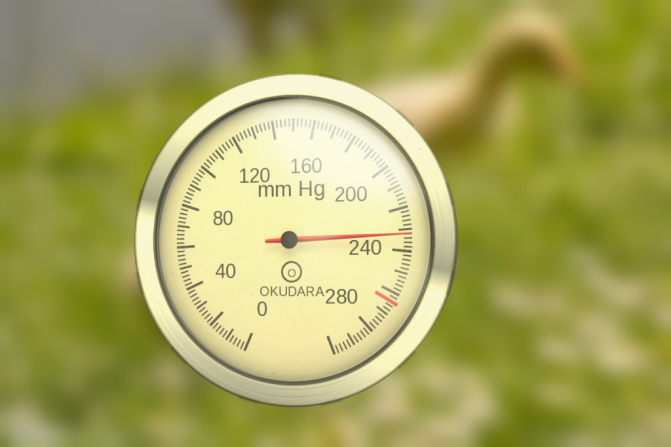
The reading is {"value": 232, "unit": "mmHg"}
